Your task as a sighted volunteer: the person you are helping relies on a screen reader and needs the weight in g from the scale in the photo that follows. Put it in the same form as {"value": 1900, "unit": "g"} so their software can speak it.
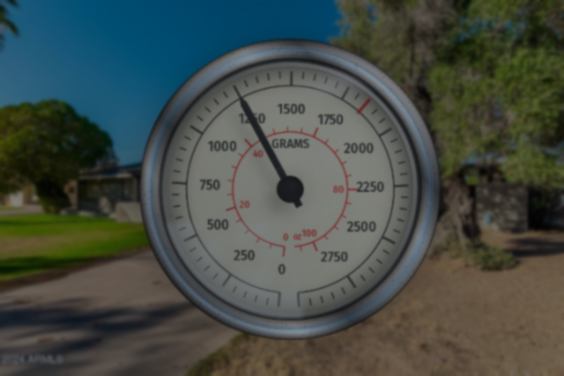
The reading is {"value": 1250, "unit": "g"}
